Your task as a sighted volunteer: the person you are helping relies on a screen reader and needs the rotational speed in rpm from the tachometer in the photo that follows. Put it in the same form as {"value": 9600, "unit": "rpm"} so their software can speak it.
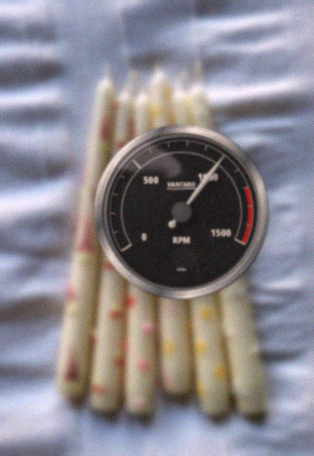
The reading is {"value": 1000, "unit": "rpm"}
